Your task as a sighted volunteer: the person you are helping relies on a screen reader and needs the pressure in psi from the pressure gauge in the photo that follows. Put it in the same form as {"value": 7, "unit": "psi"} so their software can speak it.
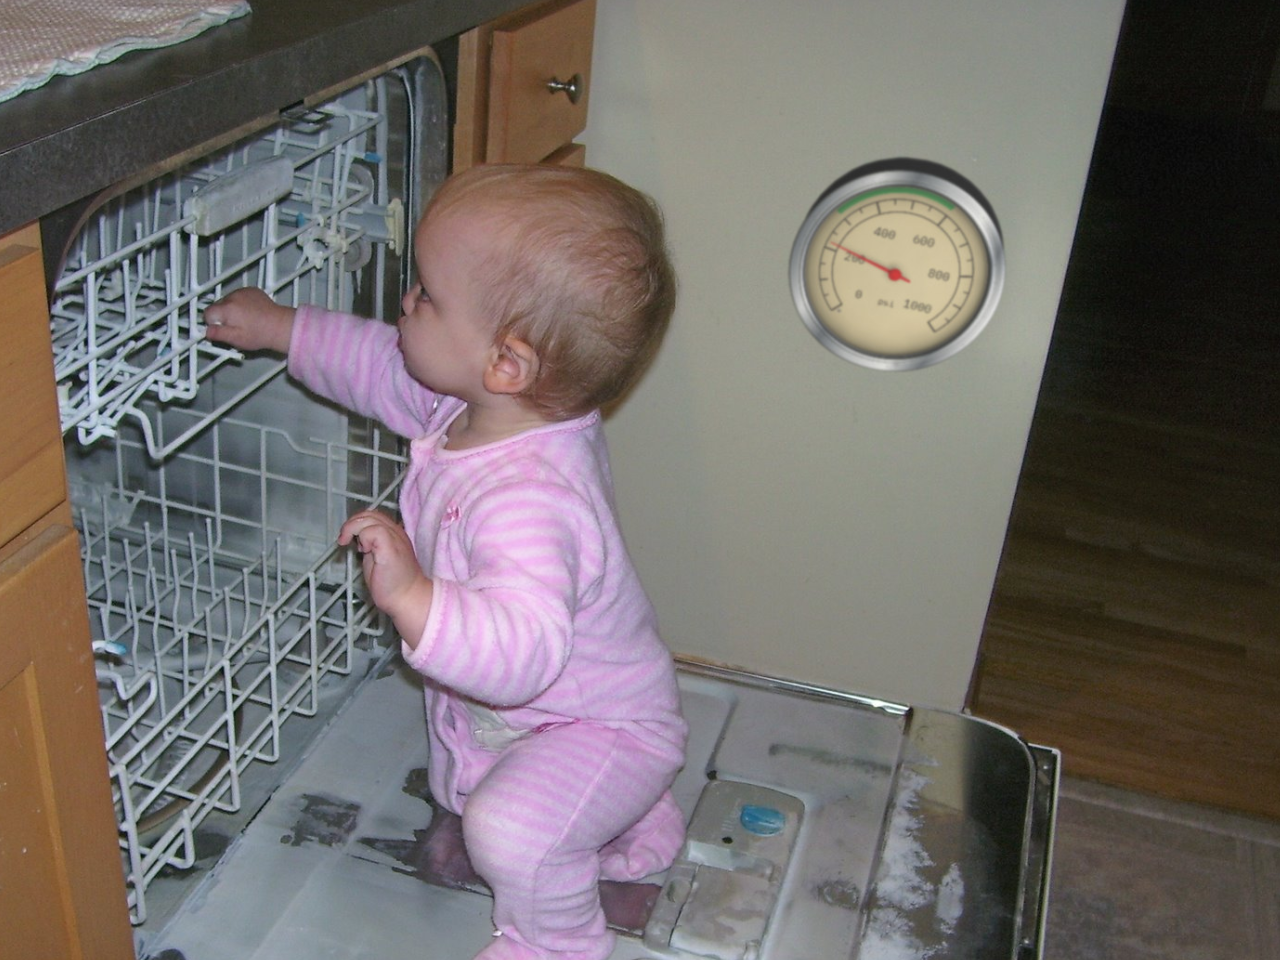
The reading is {"value": 225, "unit": "psi"}
